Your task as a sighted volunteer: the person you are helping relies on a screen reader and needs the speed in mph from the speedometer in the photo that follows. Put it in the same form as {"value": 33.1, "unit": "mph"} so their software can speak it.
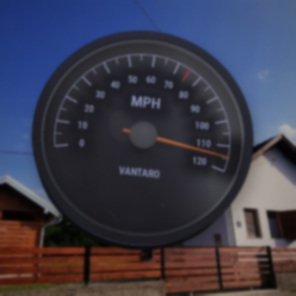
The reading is {"value": 115, "unit": "mph"}
